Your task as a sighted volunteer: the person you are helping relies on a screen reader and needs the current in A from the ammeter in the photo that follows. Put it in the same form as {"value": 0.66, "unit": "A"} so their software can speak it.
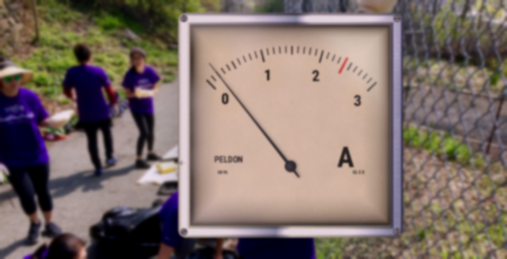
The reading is {"value": 0.2, "unit": "A"}
